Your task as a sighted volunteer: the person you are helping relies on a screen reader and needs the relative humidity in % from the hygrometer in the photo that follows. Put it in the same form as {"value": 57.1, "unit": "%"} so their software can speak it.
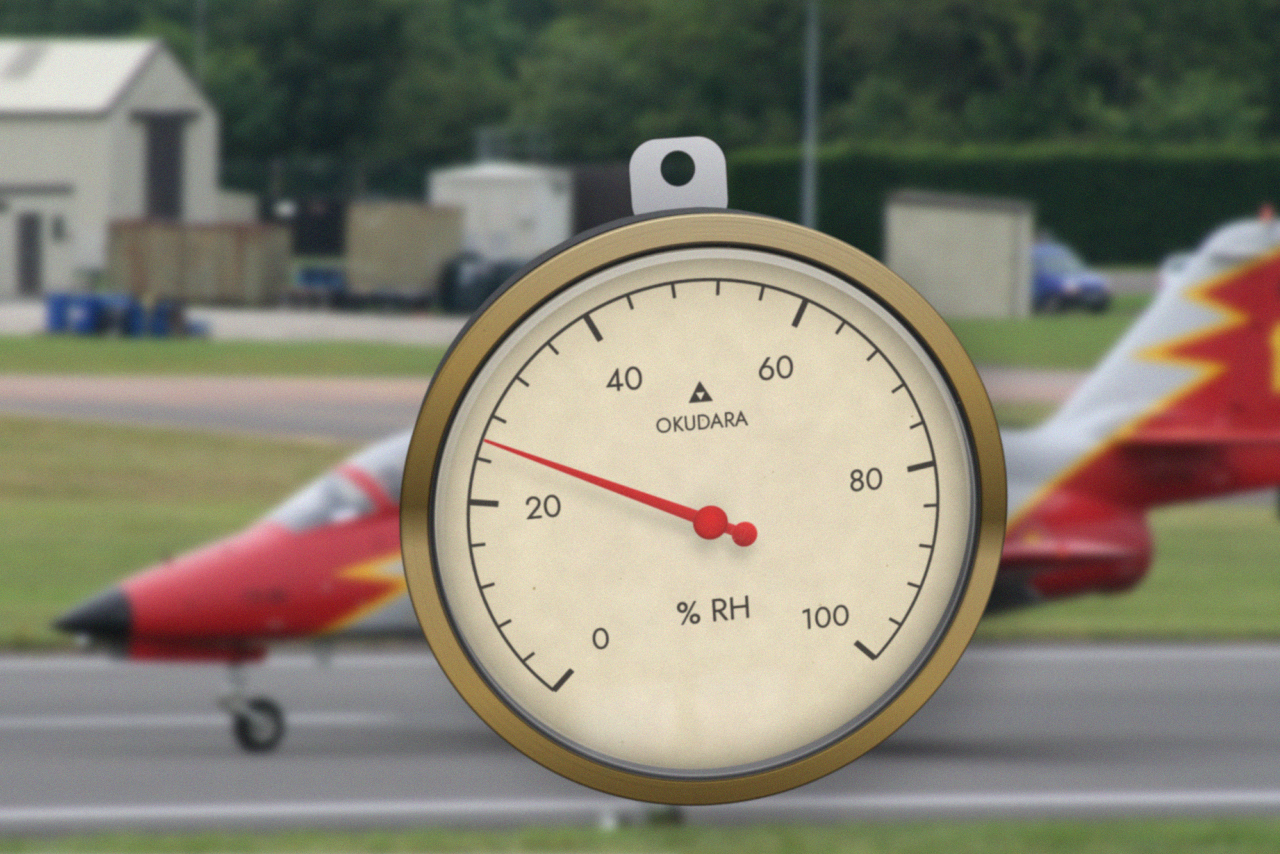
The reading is {"value": 26, "unit": "%"}
